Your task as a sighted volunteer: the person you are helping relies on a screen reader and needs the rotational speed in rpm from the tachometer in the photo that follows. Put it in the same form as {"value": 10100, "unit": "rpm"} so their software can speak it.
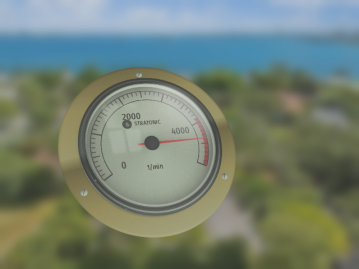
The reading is {"value": 4400, "unit": "rpm"}
